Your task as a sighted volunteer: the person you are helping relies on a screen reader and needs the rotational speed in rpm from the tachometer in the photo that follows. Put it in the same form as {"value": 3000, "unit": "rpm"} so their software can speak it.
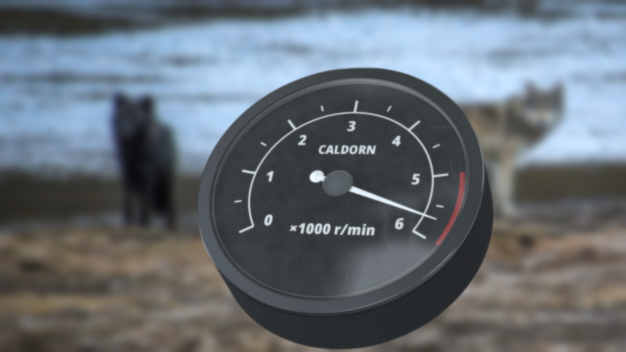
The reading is {"value": 5750, "unit": "rpm"}
